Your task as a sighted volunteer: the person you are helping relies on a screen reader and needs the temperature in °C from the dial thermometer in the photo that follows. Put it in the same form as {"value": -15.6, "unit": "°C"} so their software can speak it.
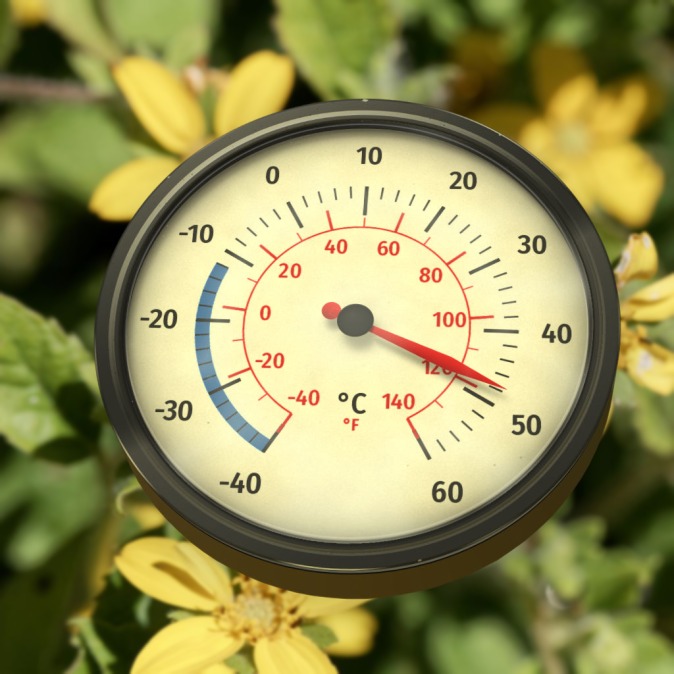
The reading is {"value": 48, "unit": "°C"}
